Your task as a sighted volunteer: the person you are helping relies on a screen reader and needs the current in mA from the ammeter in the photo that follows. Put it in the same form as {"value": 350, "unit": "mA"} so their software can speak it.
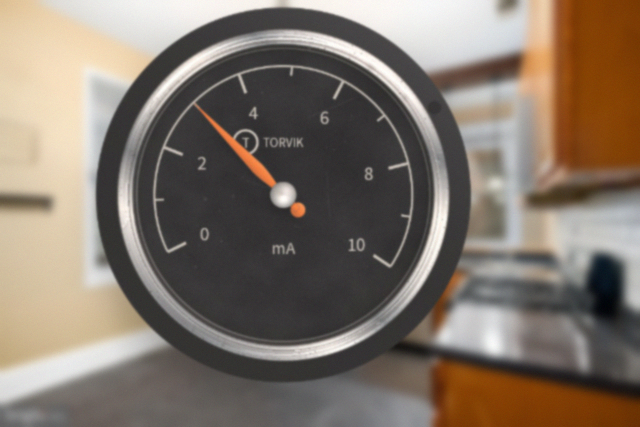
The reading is {"value": 3, "unit": "mA"}
